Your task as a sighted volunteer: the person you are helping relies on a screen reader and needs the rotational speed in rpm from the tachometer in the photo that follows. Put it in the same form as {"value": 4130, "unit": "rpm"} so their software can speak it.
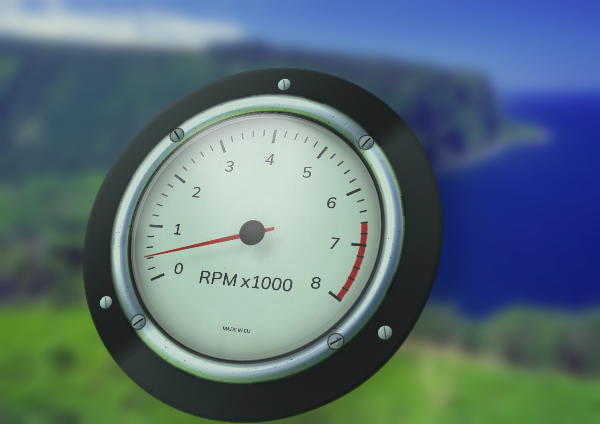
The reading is {"value": 400, "unit": "rpm"}
